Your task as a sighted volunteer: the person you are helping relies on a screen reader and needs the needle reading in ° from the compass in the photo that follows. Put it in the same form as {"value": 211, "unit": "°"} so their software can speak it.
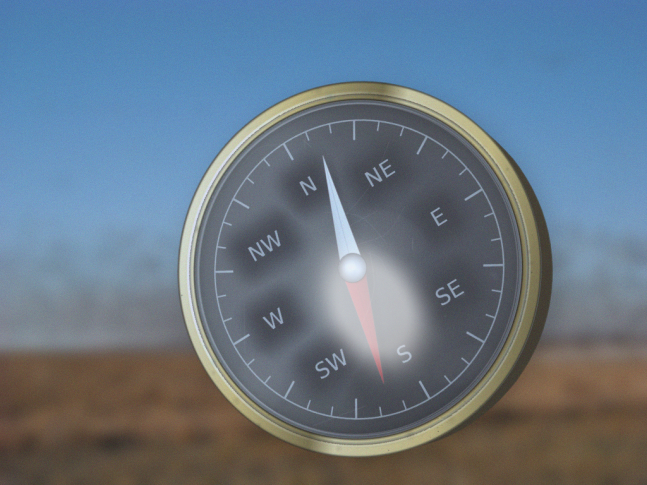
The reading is {"value": 195, "unit": "°"}
